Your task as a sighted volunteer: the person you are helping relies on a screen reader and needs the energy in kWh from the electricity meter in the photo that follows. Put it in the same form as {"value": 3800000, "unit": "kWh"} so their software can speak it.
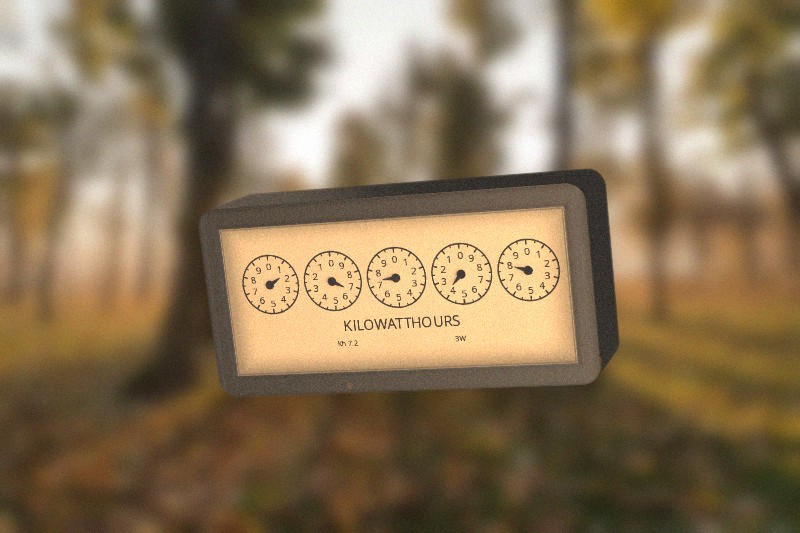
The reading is {"value": 16738, "unit": "kWh"}
